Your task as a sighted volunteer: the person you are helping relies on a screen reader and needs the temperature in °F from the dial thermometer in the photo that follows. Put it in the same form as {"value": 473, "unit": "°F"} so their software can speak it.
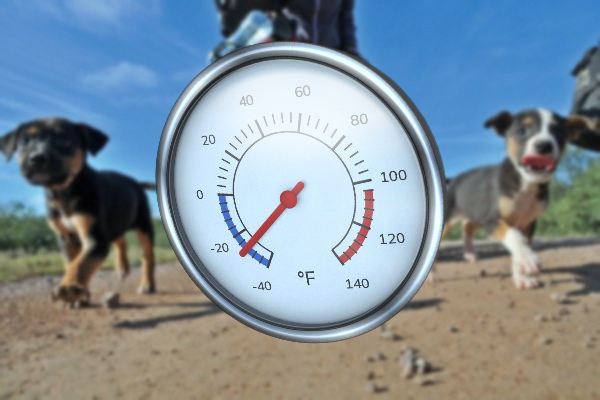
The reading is {"value": -28, "unit": "°F"}
